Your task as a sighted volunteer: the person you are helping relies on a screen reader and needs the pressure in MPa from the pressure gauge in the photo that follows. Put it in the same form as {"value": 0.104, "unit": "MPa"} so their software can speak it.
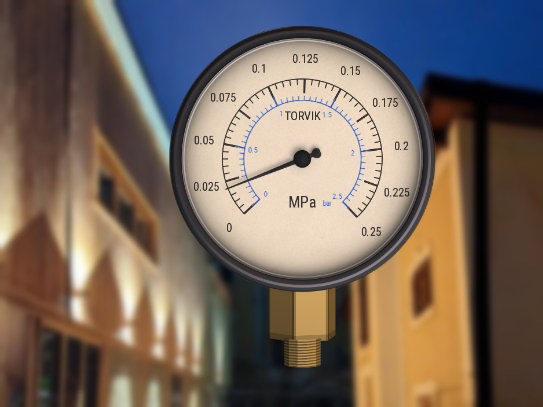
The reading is {"value": 0.02, "unit": "MPa"}
